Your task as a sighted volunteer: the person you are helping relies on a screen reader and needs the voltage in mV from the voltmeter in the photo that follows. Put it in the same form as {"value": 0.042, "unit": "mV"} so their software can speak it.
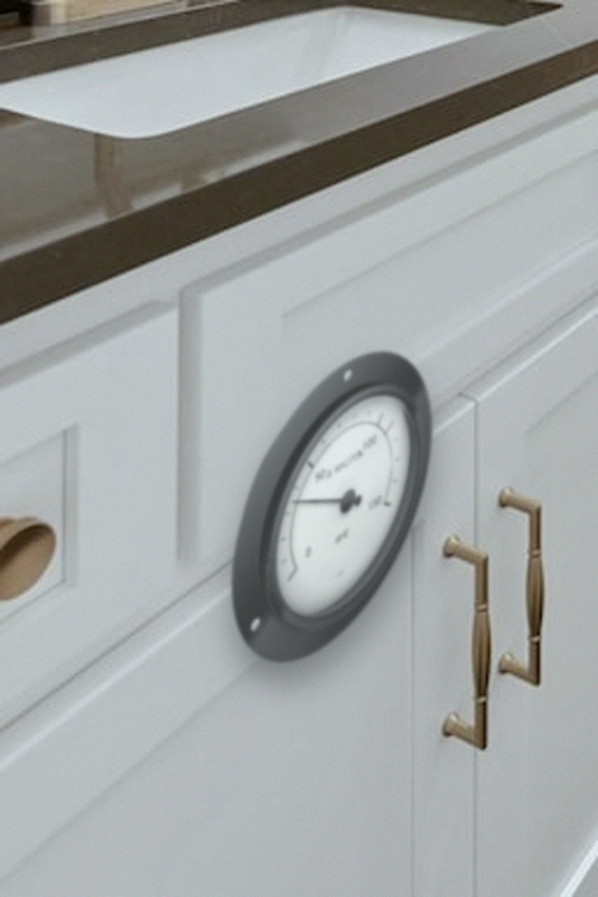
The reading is {"value": 35, "unit": "mV"}
